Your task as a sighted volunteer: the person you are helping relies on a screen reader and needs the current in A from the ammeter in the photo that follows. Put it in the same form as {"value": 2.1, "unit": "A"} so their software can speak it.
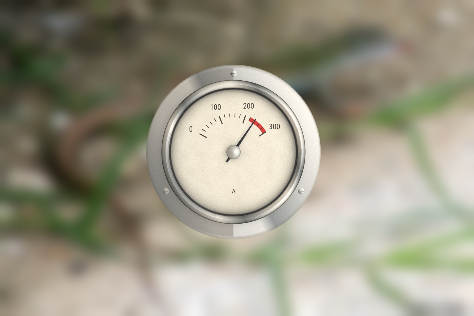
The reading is {"value": 240, "unit": "A"}
